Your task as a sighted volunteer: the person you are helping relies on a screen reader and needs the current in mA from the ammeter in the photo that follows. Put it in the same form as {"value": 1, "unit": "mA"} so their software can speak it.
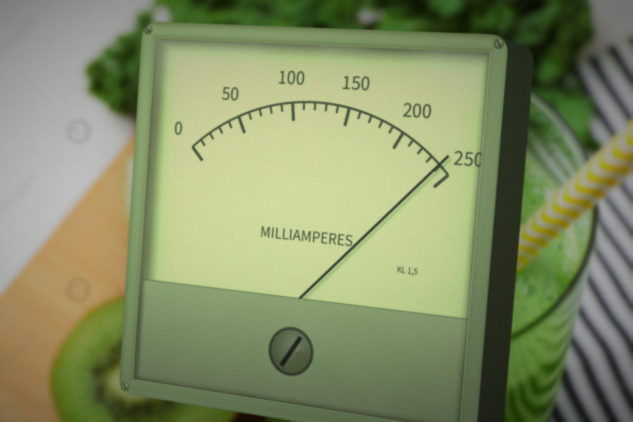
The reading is {"value": 240, "unit": "mA"}
